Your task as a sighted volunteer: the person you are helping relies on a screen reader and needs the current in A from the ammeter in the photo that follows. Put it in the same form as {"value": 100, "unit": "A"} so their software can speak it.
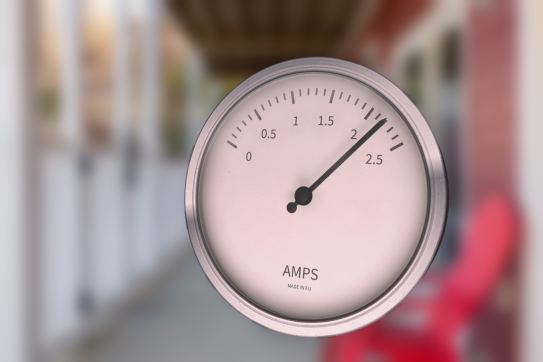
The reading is {"value": 2.2, "unit": "A"}
